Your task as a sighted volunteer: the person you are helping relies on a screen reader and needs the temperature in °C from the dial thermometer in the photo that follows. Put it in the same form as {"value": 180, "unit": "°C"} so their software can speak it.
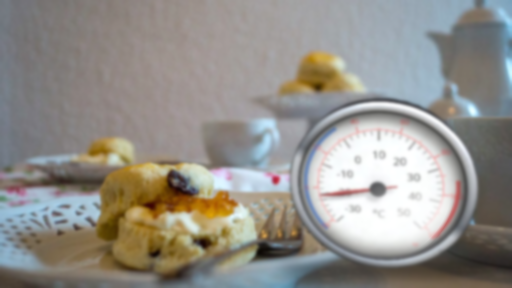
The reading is {"value": -20, "unit": "°C"}
